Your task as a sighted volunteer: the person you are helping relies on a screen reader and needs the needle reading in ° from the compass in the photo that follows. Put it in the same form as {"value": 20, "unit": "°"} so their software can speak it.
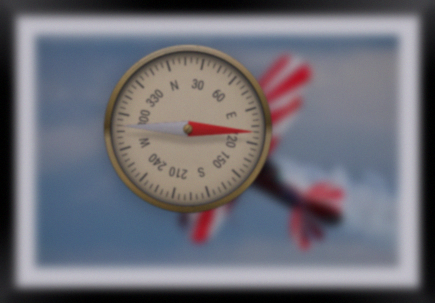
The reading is {"value": 110, "unit": "°"}
